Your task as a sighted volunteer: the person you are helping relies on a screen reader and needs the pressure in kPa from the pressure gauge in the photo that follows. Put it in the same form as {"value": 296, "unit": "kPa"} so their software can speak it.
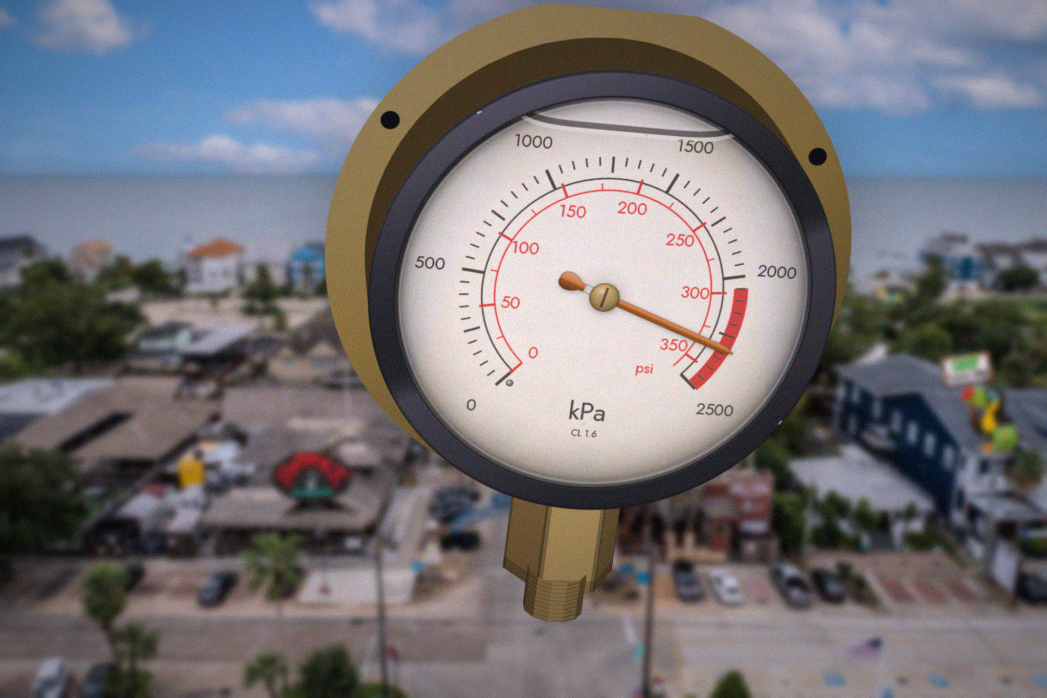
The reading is {"value": 2300, "unit": "kPa"}
